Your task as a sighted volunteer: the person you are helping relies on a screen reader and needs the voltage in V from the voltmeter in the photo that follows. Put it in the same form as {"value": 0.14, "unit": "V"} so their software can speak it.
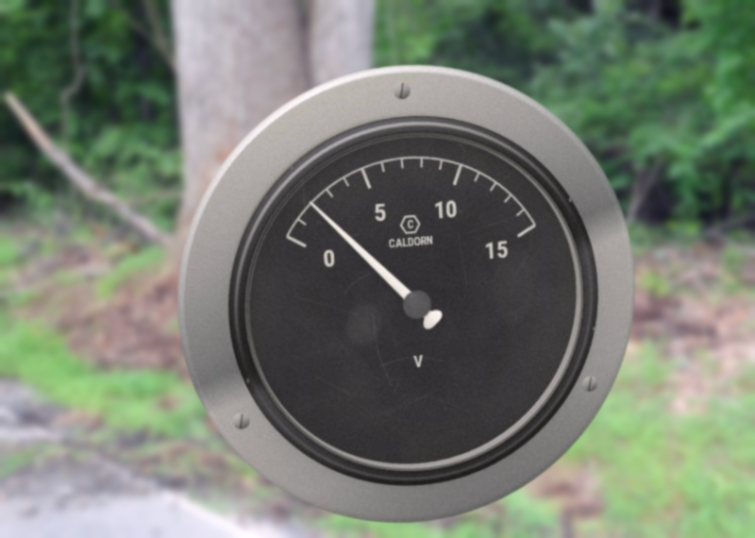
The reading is {"value": 2, "unit": "V"}
